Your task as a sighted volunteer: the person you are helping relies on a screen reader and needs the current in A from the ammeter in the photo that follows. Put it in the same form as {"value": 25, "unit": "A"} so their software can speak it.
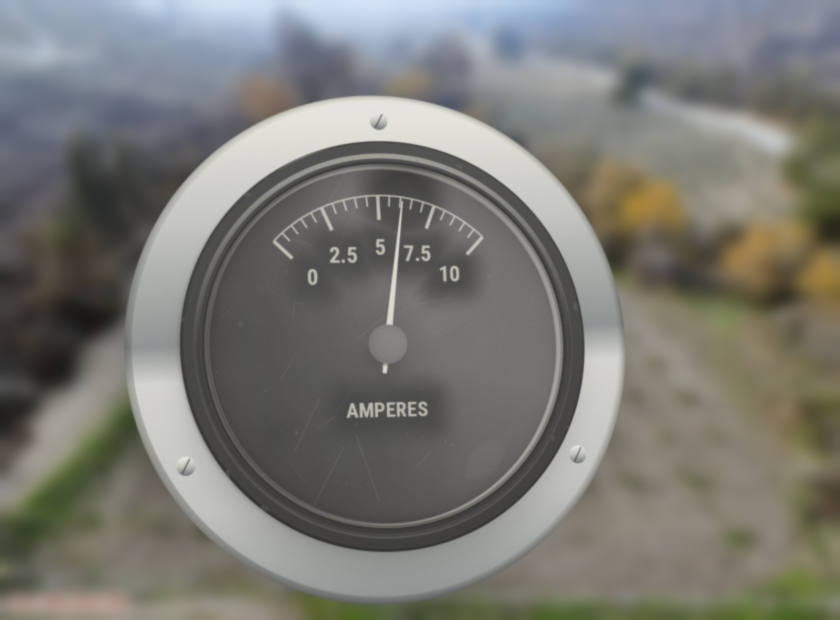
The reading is {"value": 6, "unit": "A"}
